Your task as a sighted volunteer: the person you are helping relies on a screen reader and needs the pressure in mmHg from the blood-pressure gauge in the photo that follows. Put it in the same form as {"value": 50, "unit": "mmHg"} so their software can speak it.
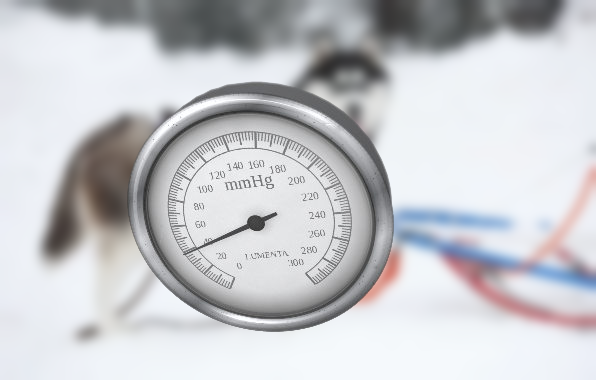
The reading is {"value": 40, "unit": "mmHg"}
